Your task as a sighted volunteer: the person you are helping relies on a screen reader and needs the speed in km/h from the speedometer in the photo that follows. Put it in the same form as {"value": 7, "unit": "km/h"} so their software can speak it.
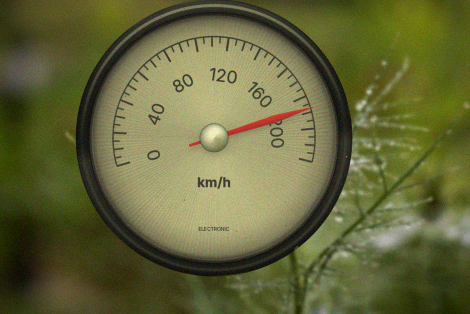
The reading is {"value": 187.5, "unit": "km/h"}
